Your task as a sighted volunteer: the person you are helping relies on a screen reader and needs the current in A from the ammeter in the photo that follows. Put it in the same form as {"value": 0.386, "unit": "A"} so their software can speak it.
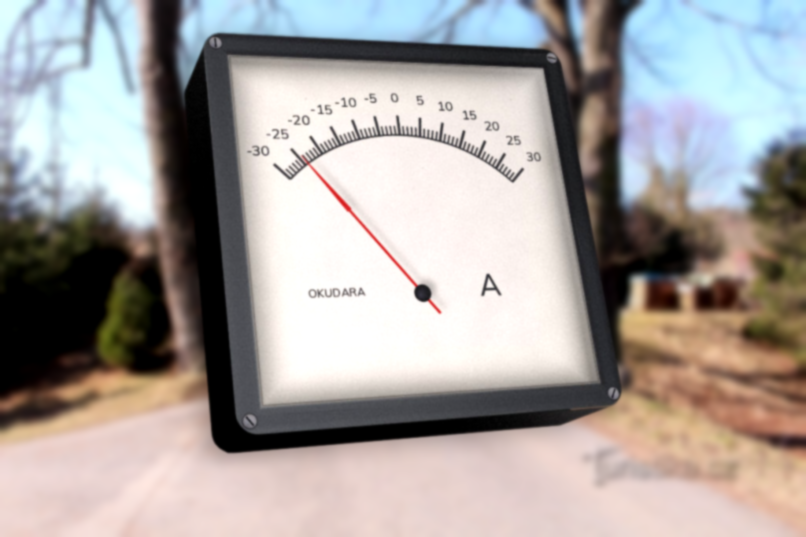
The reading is {"value": -25, "unit": "A"}
